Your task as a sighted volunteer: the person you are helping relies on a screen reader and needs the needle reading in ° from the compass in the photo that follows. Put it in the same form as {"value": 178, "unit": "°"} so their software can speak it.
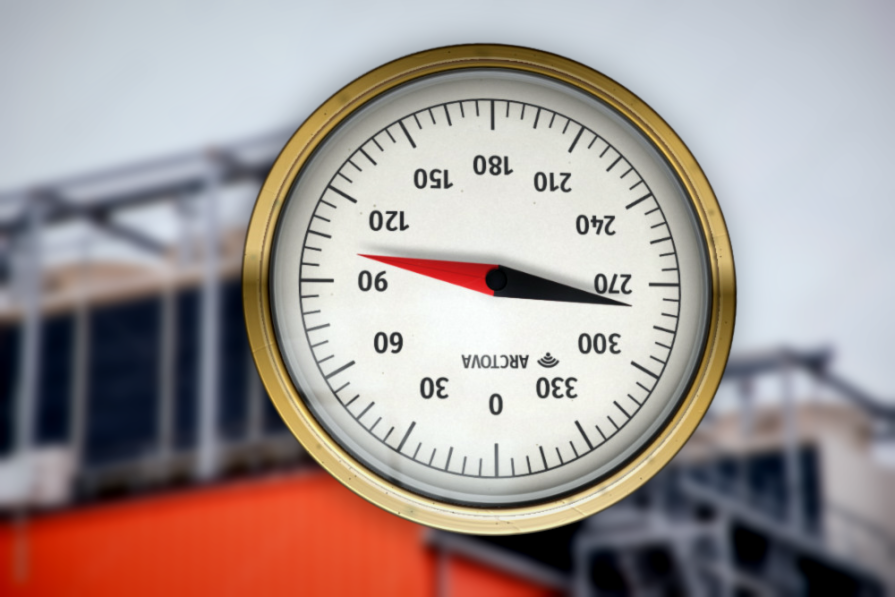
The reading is {"value": 100, "unit": "°"}
